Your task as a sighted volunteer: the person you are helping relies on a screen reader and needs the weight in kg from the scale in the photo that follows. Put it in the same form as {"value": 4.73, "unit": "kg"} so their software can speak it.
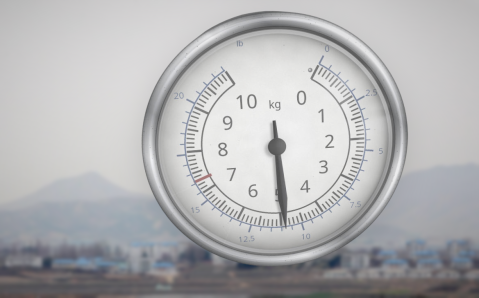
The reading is {"value": 4.9, "unit": "kg"}
